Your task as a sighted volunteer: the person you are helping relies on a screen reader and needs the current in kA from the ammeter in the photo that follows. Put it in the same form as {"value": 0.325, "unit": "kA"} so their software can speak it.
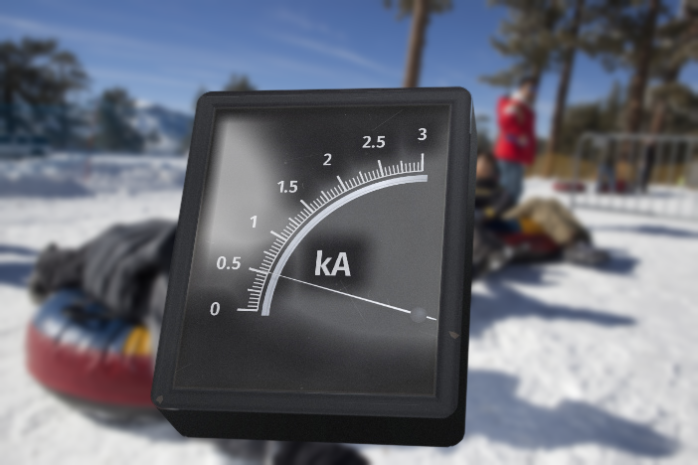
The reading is {"value": 0.5, "unit": "kA"}
